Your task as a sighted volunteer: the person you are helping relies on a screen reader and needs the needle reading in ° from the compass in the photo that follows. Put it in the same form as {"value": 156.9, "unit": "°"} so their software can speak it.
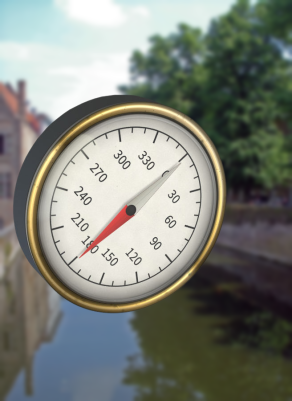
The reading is {"value": 180, "unit": "°"}
